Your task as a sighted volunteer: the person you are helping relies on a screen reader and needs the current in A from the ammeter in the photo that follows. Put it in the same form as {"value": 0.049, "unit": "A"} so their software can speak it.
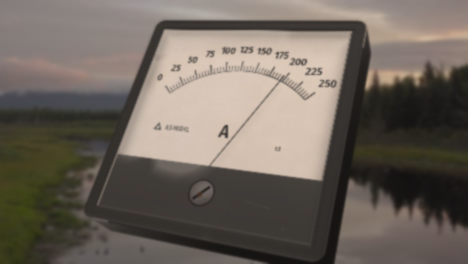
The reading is {"value": 200, "unit": "A"}
